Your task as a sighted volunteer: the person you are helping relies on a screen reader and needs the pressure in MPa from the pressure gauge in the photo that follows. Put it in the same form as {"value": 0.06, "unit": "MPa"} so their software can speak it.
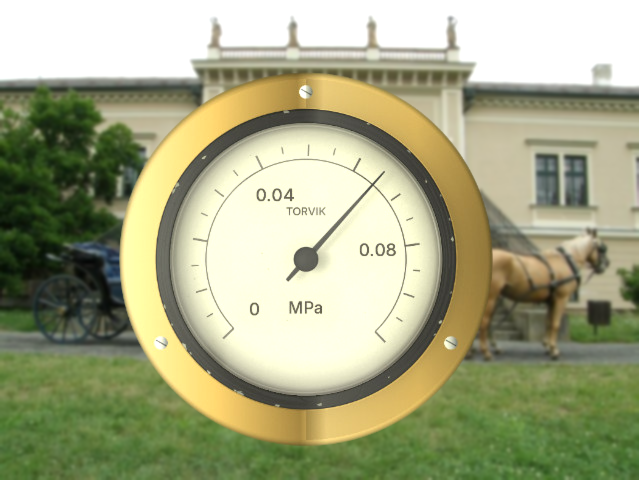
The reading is {"value": 0.065, "unit": "MPa"}
